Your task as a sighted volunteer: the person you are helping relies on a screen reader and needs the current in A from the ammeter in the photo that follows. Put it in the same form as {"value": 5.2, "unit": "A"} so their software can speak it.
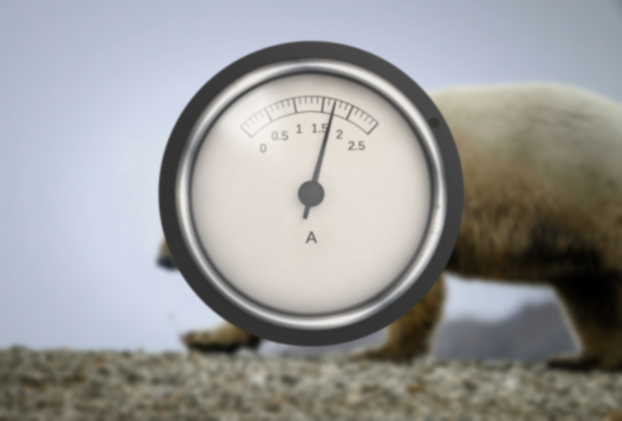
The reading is {"value": 1.7, "unit": "A"}
